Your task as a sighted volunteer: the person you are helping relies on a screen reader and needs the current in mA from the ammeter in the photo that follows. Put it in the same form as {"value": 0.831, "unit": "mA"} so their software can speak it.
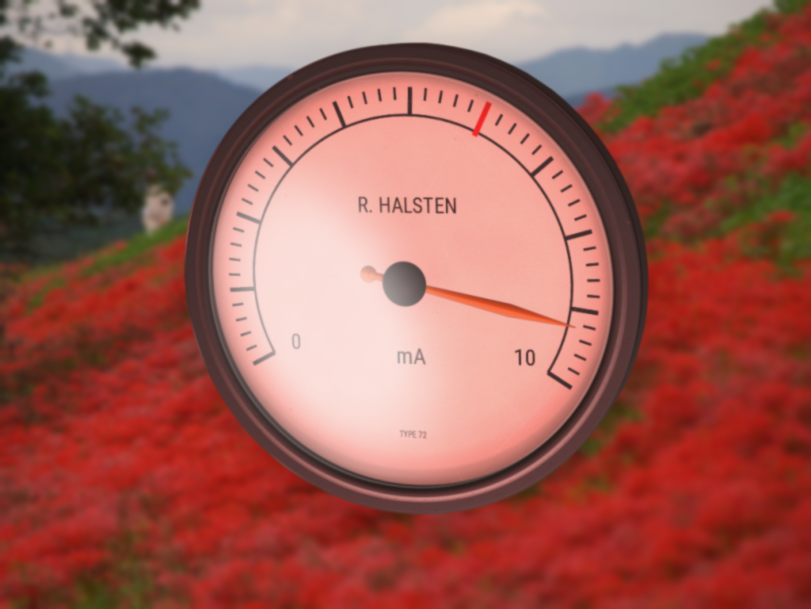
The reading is {"value": 9.2, "unit": "mA"}
